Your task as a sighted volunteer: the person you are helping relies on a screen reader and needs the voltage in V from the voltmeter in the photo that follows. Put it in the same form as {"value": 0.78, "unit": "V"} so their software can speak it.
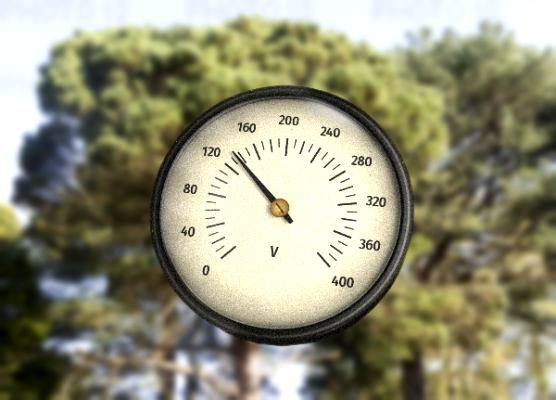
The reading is {"value": 135, "unit": "V"}
